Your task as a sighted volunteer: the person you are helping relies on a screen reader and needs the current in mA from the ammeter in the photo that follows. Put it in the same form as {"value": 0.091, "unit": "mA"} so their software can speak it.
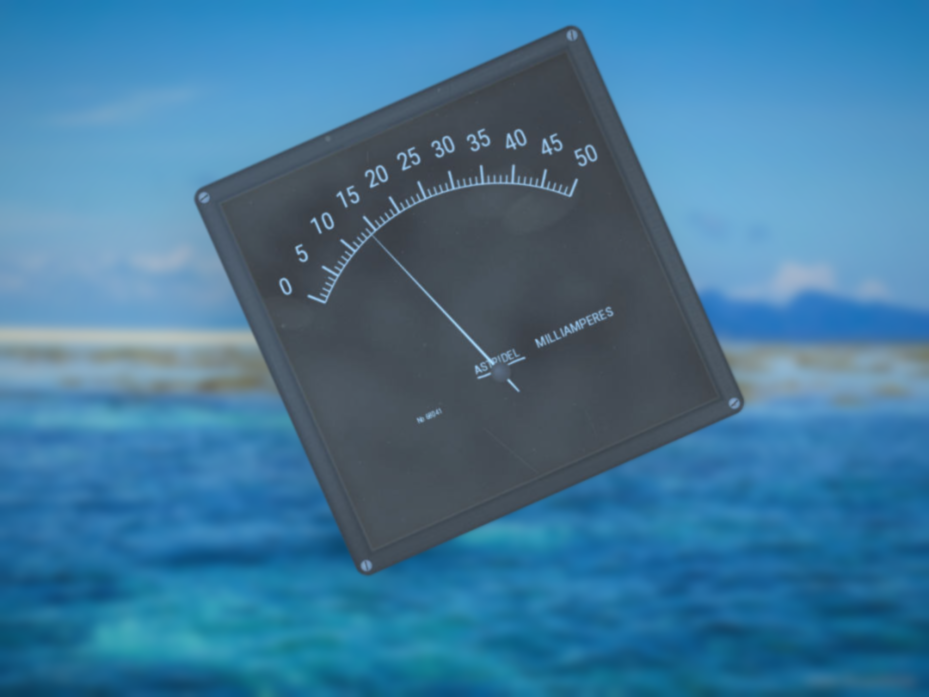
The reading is {"value": 14, "unit": "mA"}
